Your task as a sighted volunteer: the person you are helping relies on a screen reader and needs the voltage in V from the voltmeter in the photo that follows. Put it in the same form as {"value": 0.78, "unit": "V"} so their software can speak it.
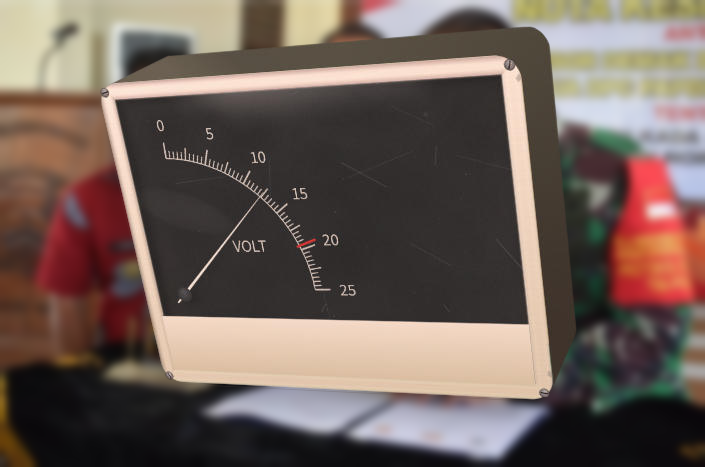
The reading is {"value": 12.5, "unit": "V"}
